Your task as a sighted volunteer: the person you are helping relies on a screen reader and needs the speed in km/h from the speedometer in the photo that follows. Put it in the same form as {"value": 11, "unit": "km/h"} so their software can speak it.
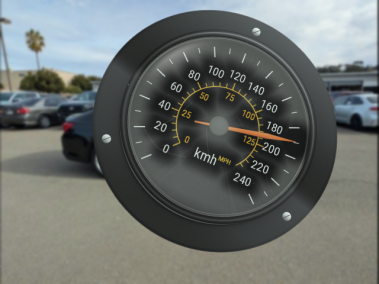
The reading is {"value": 190, "unit": "km/h"}
